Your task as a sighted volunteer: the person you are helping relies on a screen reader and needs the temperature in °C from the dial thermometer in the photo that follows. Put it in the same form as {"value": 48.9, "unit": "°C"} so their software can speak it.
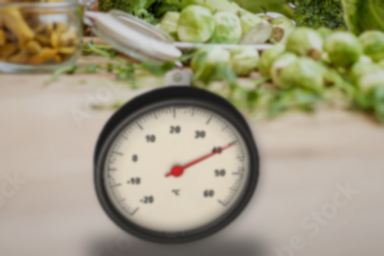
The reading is {"value": 40, "unit": "°C"}
